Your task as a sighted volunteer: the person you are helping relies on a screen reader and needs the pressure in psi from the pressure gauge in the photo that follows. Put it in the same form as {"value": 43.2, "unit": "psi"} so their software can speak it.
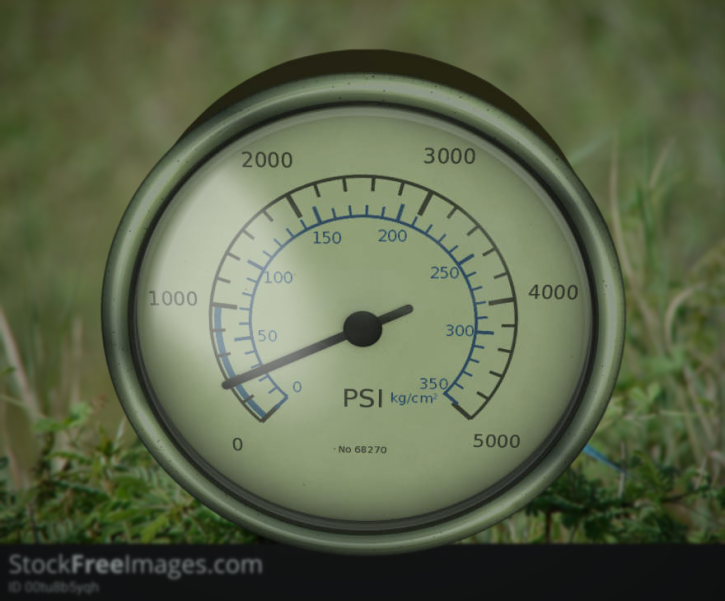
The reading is {"value": 400, "unit": "psi"}
